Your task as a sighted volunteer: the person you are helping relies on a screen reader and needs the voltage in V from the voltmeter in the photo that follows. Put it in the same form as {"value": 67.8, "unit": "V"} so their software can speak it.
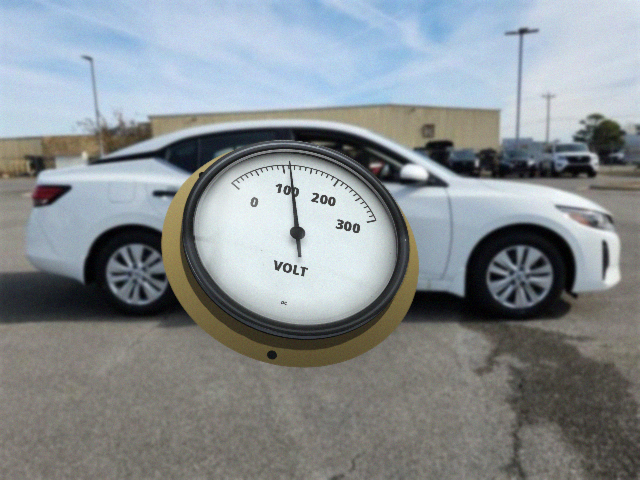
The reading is {"value": 110, "unit": "V"}
